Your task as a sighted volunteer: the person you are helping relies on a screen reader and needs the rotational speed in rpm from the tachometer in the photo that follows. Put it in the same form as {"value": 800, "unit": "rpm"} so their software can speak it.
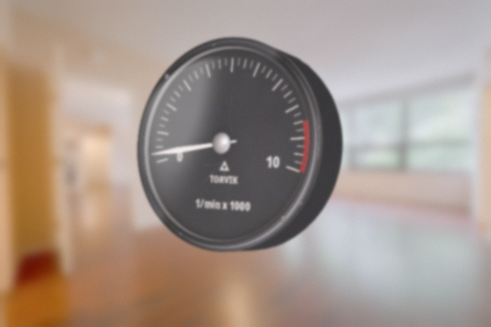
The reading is {"value": 250, "unit": "rpm"}
